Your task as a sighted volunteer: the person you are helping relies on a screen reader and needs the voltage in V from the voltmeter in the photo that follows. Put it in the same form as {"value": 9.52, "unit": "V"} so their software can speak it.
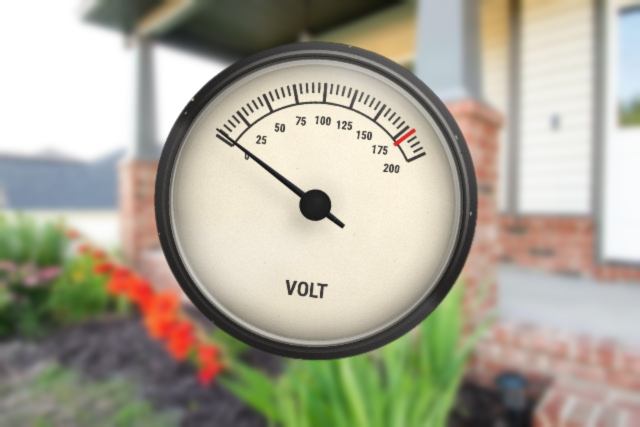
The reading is {"value": 5, "unit": "V"}
